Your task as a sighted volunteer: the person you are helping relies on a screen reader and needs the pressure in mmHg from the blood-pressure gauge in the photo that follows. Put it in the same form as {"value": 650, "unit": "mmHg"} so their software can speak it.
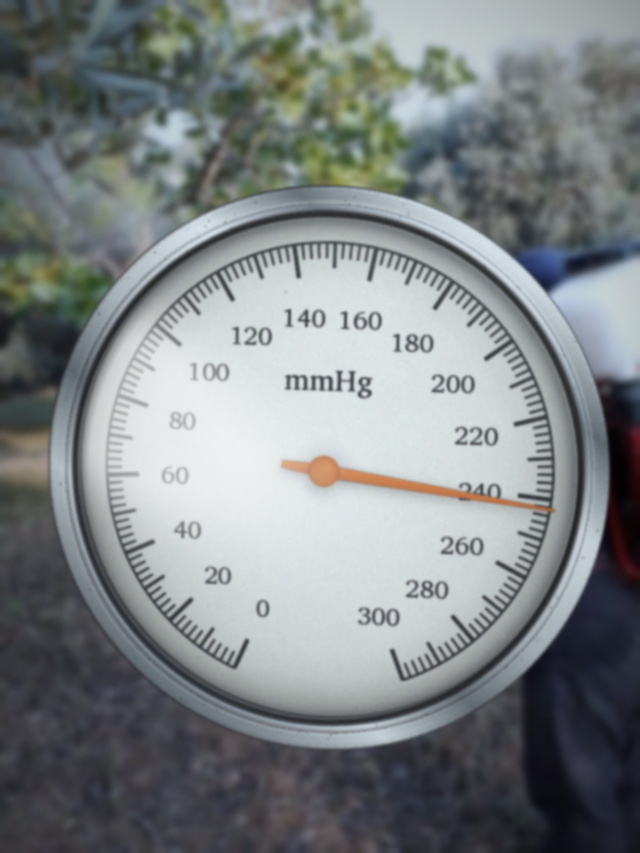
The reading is {"value": 242, "unit": "mmHg"}
